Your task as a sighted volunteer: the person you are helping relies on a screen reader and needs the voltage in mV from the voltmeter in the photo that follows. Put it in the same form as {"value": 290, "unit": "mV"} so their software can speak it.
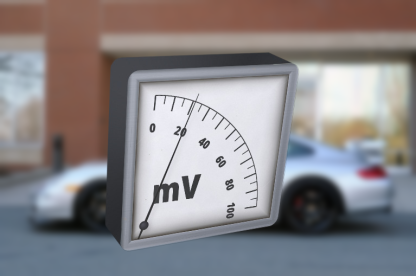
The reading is {"value": 20, "unit": "mV"}
